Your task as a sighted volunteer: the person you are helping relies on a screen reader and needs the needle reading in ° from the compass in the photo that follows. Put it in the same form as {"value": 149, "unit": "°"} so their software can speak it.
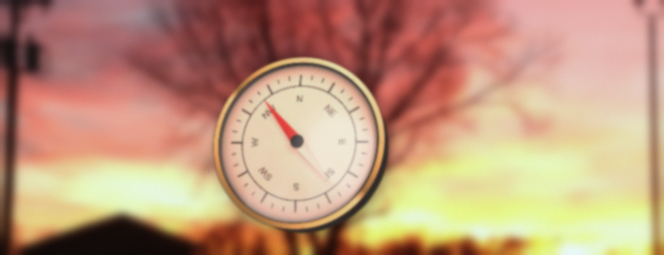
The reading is {"value": 320, "unit": "°"}
